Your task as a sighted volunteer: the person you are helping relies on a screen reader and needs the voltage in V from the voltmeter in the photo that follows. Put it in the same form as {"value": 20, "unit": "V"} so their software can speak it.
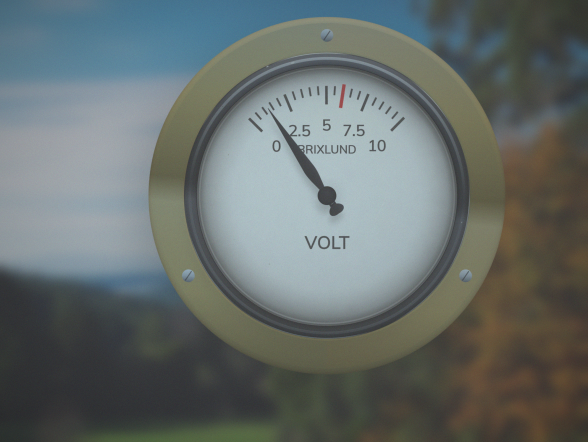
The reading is {"value": 1.25, "unit": "V"}
